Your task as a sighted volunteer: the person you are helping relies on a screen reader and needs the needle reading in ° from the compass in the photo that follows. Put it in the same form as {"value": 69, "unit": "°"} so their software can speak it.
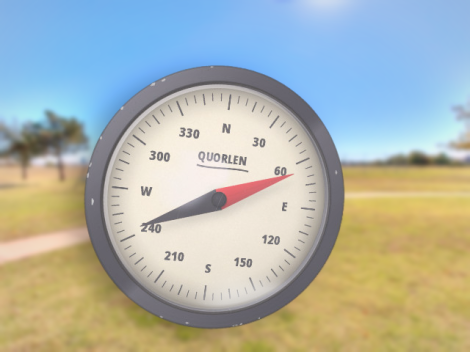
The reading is {"value": 65, "unit": "°"}
